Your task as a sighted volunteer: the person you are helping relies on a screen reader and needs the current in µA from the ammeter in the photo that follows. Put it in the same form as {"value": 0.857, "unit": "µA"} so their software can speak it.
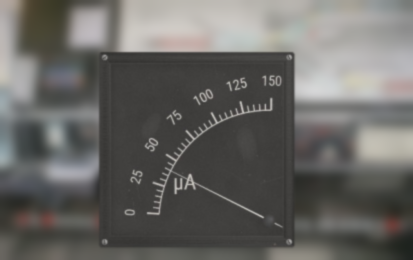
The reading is {"value": 40, "unit": "µA"}
